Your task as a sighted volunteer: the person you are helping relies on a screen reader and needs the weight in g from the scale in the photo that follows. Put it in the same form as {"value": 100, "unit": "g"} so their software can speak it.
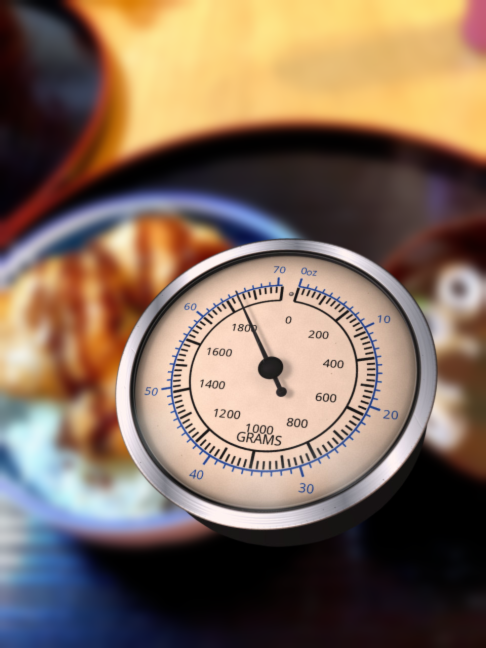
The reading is {"value": 1840, "unit": "g"}
